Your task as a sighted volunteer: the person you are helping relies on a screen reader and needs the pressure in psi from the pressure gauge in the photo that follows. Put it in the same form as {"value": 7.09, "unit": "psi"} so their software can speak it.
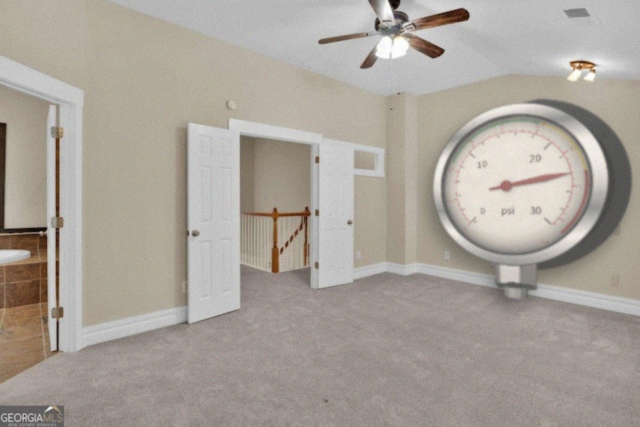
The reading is {"value": 24, "unit": "psi"}
